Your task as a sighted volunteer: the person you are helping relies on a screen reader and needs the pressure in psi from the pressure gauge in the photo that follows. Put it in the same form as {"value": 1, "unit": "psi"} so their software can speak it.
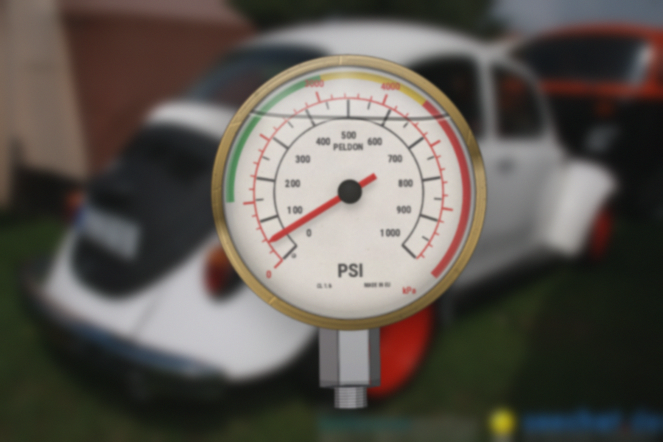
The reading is {"value": 50, "unit": "psi"}
